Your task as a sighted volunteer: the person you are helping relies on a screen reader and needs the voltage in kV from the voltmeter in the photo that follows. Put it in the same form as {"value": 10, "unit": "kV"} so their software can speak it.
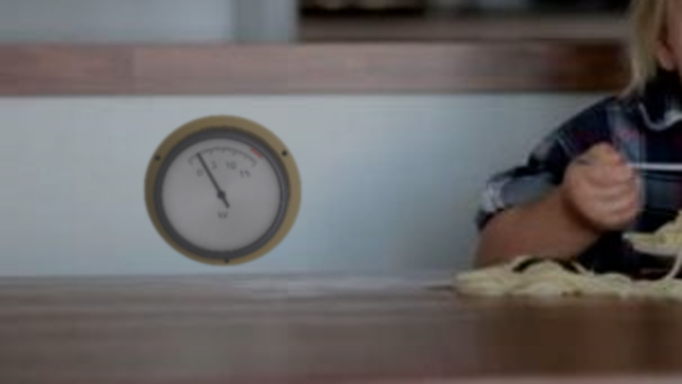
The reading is {"value": 2.5, "unit": "kV"}
